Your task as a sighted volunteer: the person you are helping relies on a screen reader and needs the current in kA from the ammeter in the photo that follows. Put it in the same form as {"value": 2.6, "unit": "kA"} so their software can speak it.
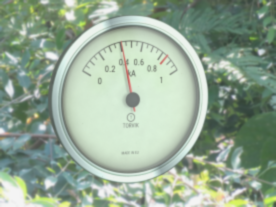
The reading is {"value": 0.4, "unit": "kA"}
